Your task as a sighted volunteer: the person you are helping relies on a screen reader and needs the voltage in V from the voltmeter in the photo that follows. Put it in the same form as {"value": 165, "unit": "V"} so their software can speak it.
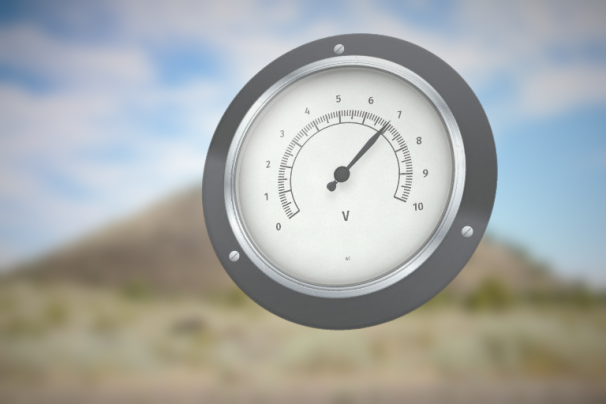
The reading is {"value": 7, "unit": "V"}
